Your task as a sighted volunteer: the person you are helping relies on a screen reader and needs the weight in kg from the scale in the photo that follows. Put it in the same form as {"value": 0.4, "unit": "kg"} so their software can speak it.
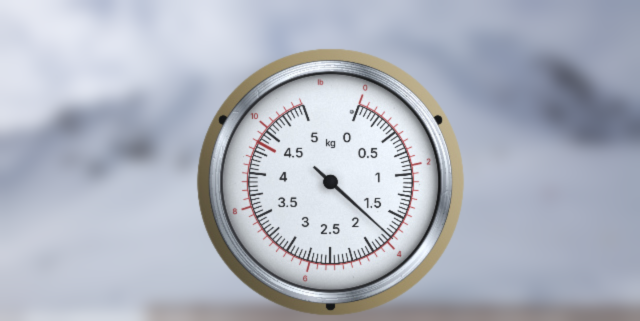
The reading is {"value": 1.75, "unit": "kg"}
